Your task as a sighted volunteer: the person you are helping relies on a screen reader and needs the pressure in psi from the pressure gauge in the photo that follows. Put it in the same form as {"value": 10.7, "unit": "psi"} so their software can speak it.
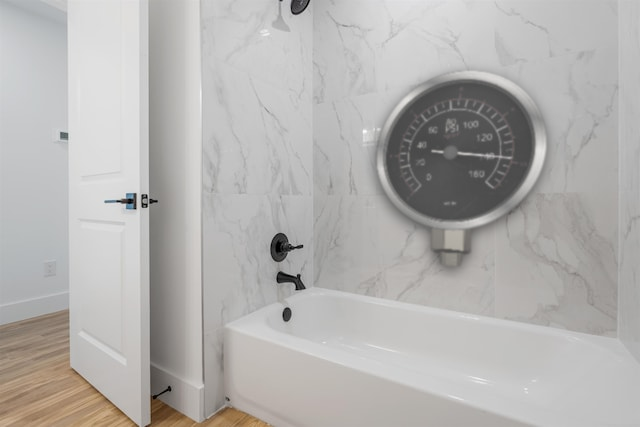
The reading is {"value": 140, "unit": "psi"}
